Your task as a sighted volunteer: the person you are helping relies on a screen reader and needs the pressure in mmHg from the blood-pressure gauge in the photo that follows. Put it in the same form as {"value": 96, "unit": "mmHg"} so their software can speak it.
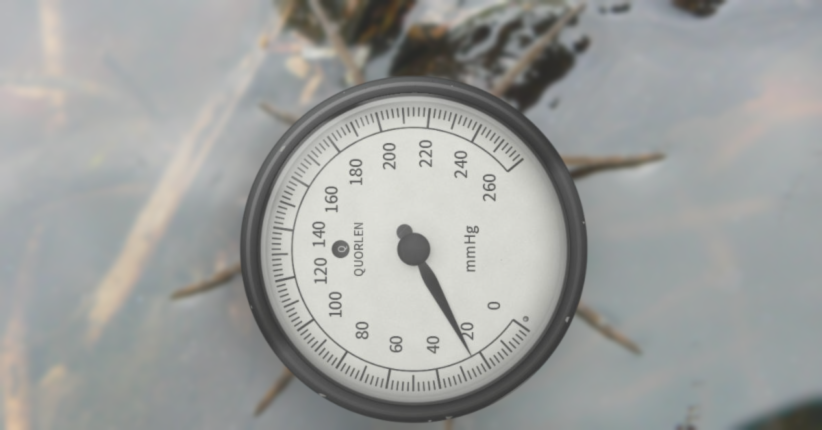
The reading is {"value": 24, "unit": "mmHg"}
